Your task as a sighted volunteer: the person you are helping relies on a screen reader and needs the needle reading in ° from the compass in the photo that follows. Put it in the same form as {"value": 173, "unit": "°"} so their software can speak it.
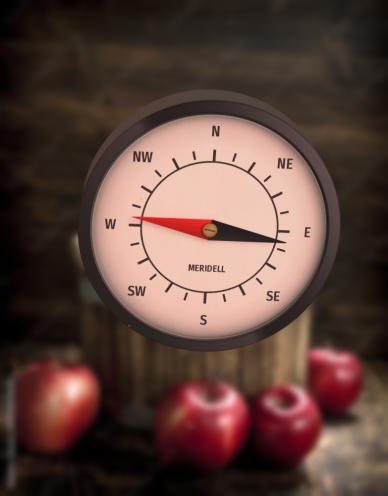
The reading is {"value": 277.5, "unit": "°"}
